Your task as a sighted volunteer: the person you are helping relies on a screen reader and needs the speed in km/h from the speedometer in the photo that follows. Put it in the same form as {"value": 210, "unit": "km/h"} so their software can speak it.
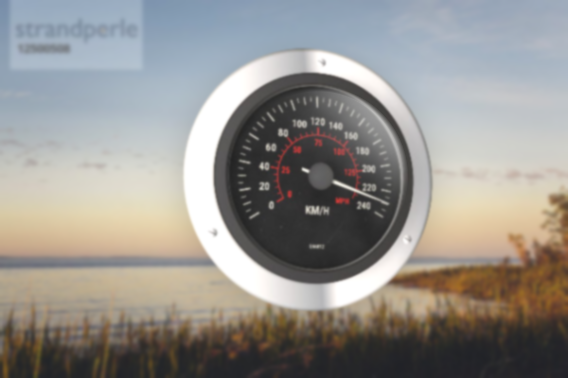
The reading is {"value": 230, "unit": "km/h"}
